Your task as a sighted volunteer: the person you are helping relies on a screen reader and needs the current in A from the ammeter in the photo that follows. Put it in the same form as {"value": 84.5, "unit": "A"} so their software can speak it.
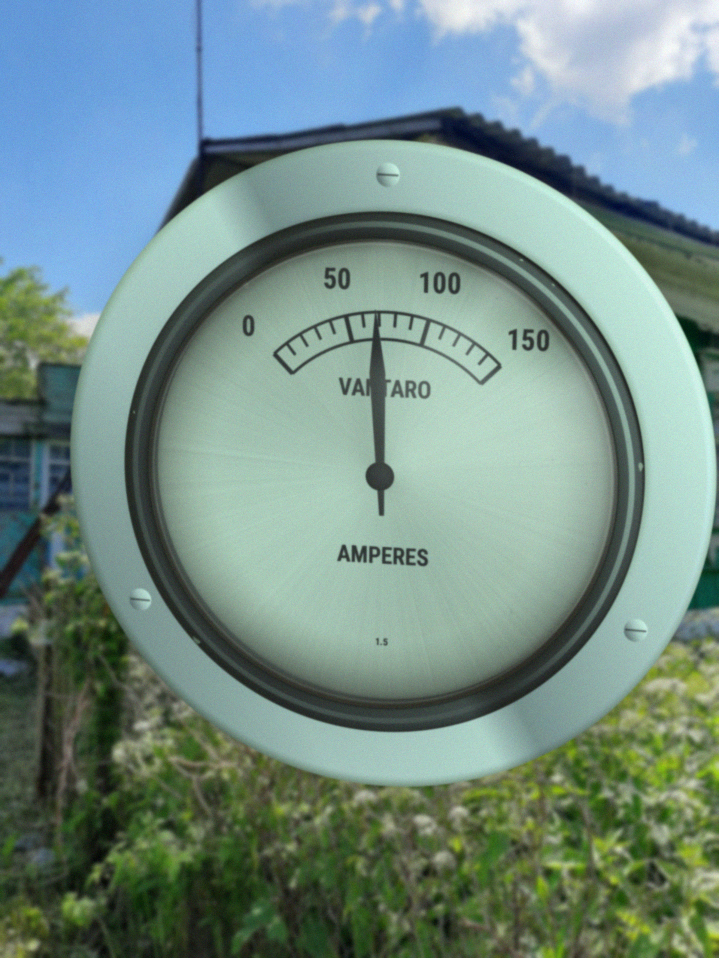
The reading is {"value": 70, "unit": "A"}
